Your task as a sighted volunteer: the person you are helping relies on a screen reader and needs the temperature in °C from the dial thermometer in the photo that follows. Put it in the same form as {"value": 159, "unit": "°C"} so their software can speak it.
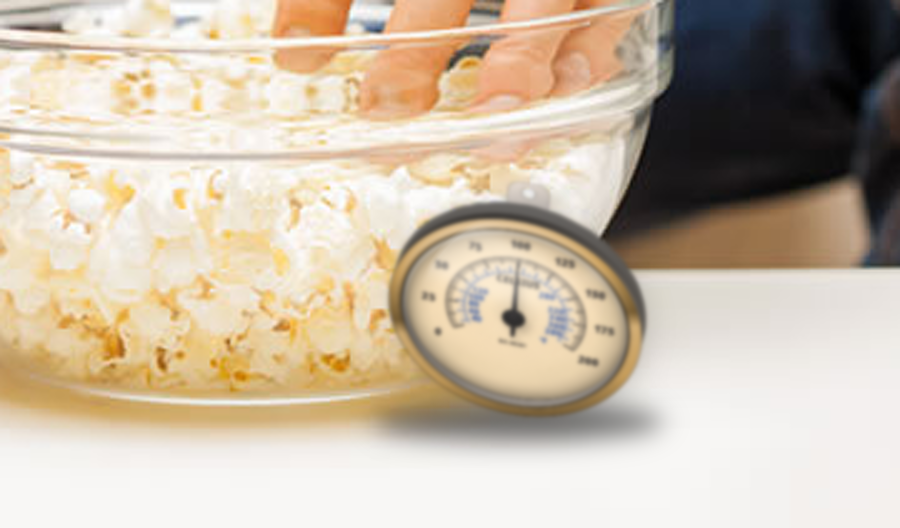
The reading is {"value": 100, "unit": "°C"}
